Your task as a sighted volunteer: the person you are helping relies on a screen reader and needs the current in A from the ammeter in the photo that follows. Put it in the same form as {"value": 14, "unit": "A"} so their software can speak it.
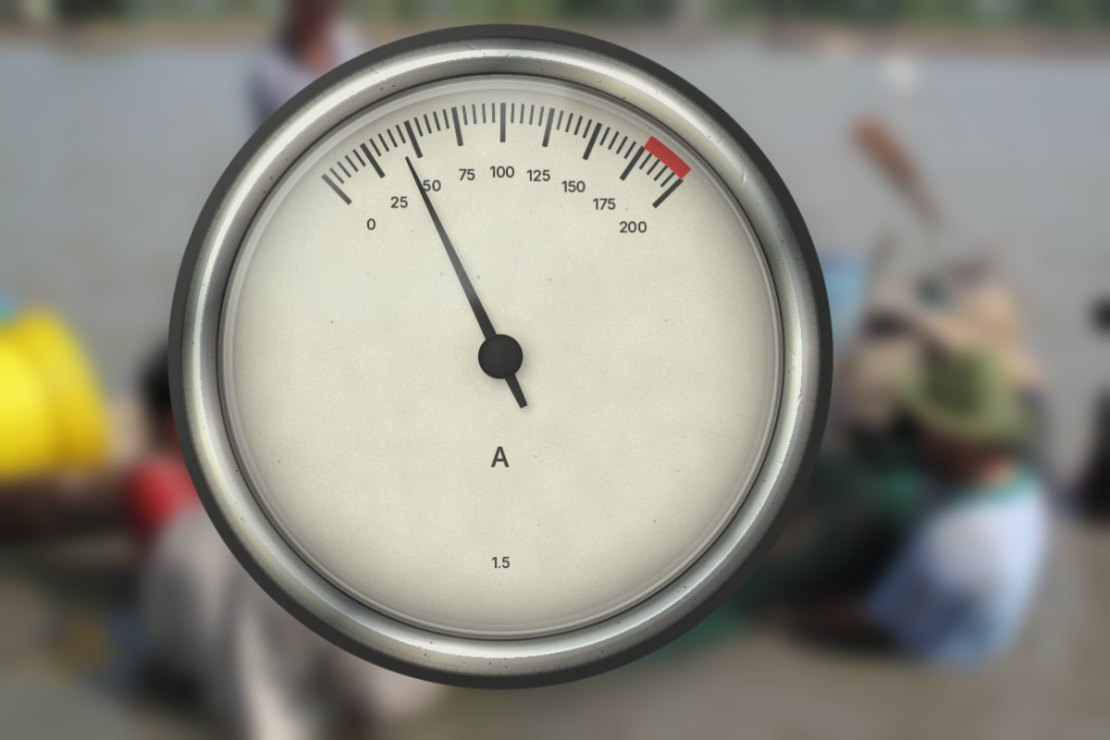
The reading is {"value": 42.5, "unit": "A"}
